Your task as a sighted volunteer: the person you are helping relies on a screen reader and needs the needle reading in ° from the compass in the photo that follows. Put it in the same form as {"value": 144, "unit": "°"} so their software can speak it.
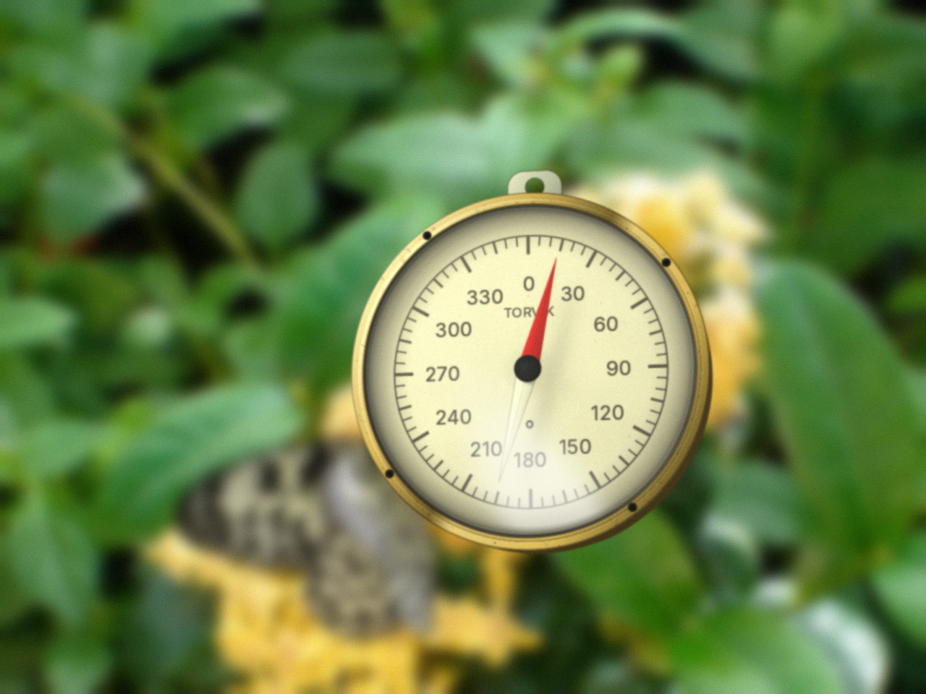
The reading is {"value": 15, "unit": "°"}
